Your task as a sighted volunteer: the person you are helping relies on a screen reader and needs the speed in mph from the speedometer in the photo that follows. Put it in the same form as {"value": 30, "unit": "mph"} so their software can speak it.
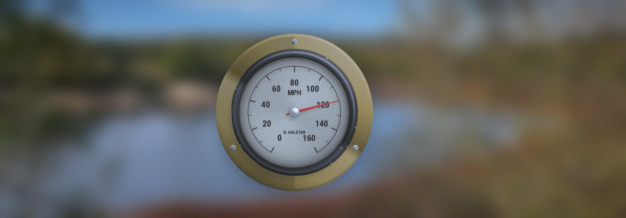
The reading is {"value": 120, "unit": "mph"}
